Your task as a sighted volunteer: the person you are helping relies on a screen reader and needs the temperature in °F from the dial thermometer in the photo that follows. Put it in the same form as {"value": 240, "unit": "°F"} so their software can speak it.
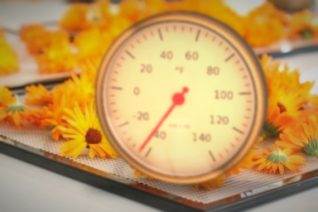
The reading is {"value": -36, "unit": "°F"}
